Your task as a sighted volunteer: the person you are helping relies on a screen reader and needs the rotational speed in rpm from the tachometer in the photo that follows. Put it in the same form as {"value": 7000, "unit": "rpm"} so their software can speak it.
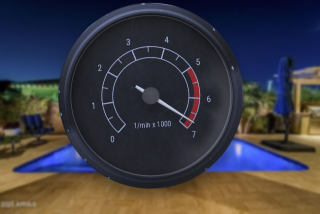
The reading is {"value": 6750, "unit": "rpm"}
